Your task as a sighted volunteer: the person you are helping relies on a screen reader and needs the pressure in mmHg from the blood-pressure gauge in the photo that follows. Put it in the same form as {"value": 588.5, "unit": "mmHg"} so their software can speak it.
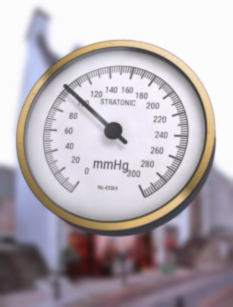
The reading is {"value": 100, "unit": "mmHg"}
